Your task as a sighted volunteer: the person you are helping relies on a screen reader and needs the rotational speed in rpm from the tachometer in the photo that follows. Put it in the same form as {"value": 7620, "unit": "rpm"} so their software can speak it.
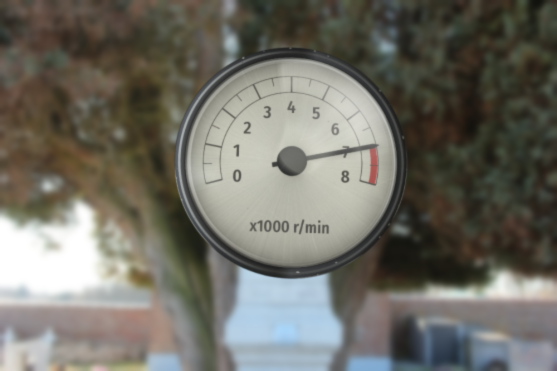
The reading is {"value": 7000, "unit": "rpm"}
